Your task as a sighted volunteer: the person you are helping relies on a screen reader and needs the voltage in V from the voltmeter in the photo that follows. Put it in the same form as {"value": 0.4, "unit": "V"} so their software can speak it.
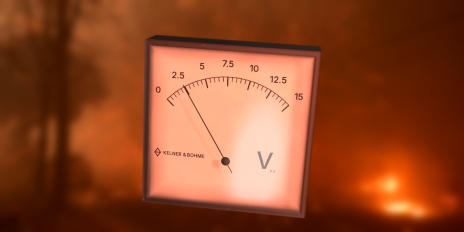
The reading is {"value": 2.5, "unit": "V"}
